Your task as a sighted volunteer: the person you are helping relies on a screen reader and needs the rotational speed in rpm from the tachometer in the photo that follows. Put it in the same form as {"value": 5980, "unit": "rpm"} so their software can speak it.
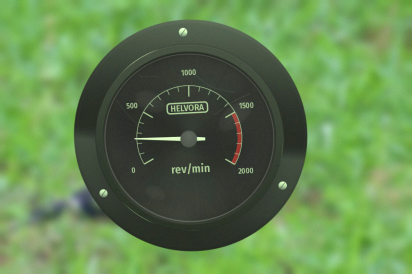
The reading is {"value": 250, "unit": "rpm"}
